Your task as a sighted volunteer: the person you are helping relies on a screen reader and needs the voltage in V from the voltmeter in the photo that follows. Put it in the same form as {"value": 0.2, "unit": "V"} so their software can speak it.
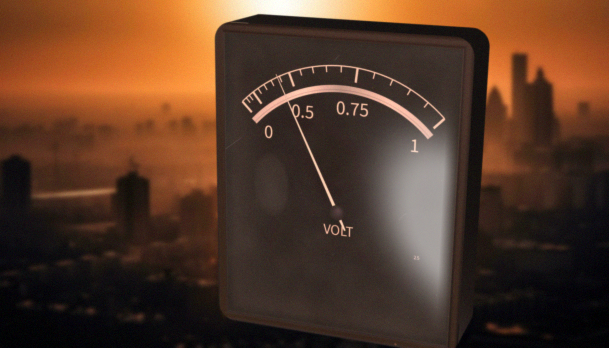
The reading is {"value": 0.45, "unit": "V"}
